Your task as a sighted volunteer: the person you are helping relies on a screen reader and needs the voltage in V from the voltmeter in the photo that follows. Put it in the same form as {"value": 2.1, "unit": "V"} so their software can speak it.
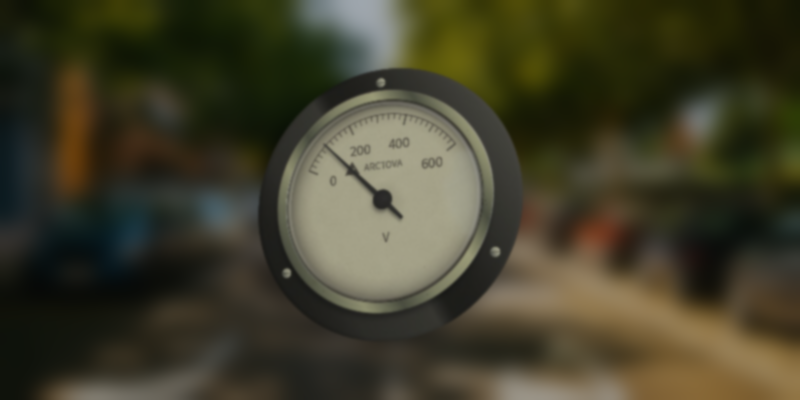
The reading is {"value": 100, "unit": "V"}
